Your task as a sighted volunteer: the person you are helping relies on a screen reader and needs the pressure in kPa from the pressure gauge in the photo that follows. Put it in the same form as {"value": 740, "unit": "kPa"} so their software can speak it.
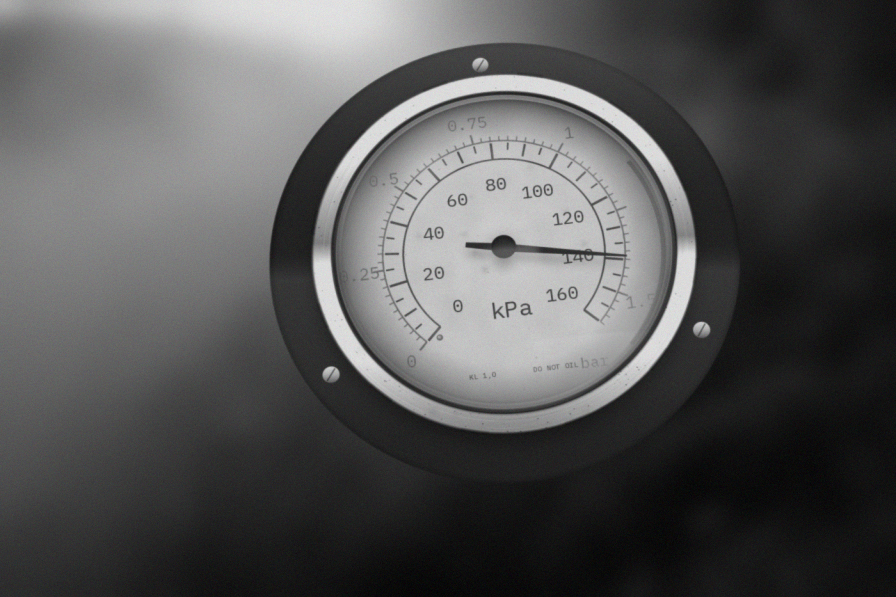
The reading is {"value": 140, "unit": "kPa"}
